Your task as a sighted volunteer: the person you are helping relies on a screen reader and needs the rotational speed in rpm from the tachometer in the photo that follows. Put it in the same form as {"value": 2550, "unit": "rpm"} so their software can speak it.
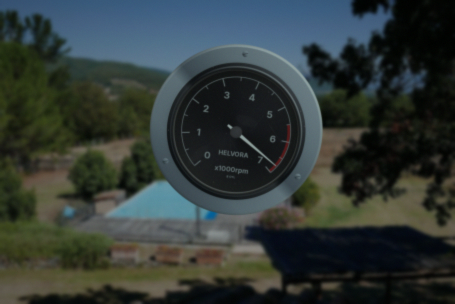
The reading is {"value": 6750, "unit": "rpm"}
